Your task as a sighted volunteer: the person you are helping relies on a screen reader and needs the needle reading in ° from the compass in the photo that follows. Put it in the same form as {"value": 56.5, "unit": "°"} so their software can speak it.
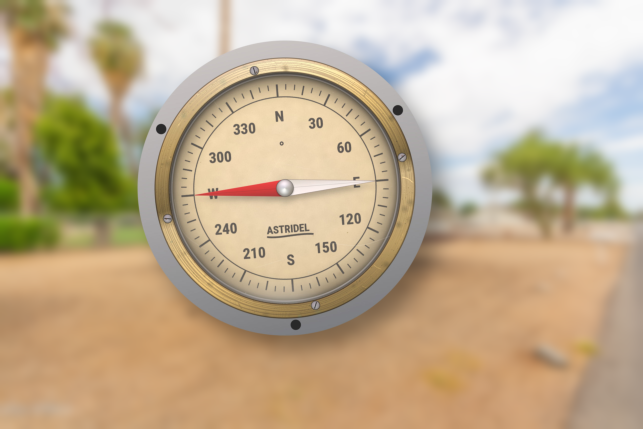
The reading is {"value": 270, "unit": "°"}
